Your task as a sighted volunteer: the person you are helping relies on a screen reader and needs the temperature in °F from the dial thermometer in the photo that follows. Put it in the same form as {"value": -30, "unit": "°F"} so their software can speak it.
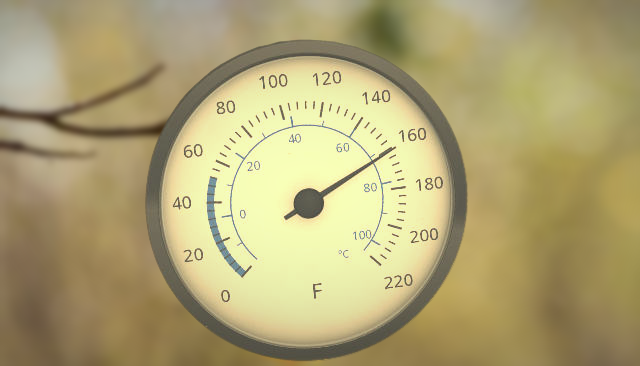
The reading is {"value": 160, "unit": "°F"}
